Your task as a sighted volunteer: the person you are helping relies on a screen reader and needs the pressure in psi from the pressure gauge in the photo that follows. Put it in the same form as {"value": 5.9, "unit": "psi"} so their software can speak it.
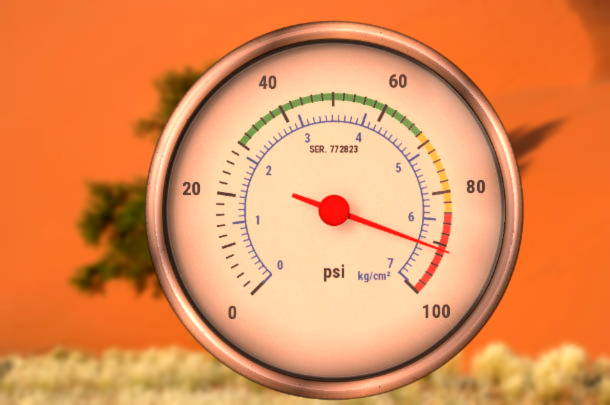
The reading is {"value": 91, "unit": "psi"}
